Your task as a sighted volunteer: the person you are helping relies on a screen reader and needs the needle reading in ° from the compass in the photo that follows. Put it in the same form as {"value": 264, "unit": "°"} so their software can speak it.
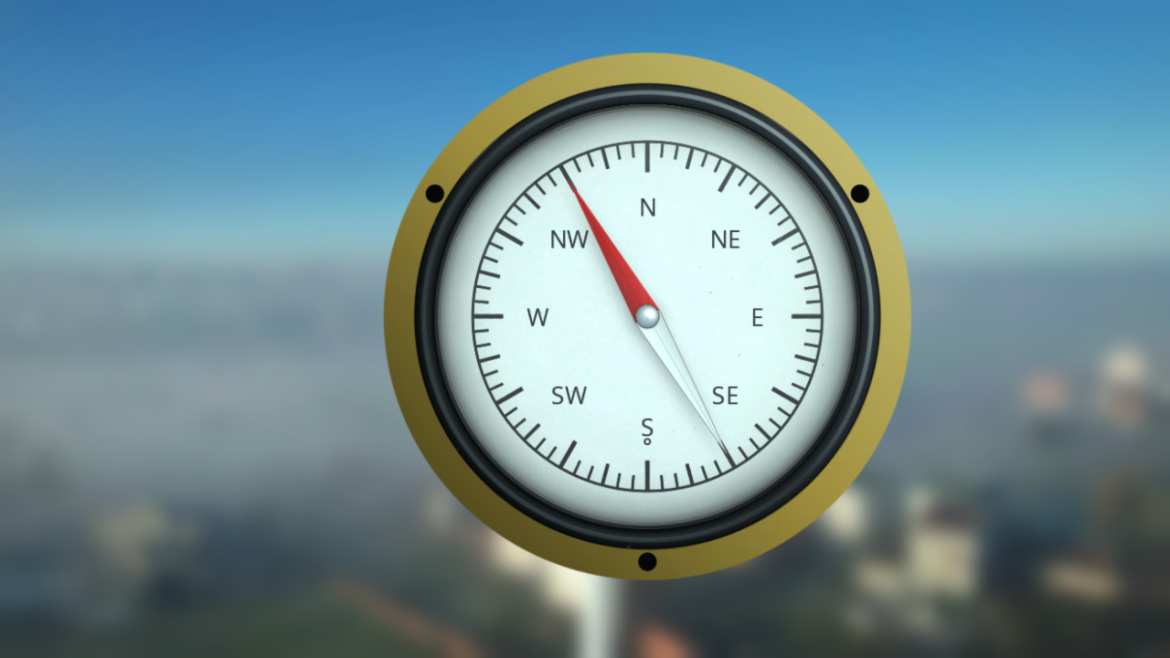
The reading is {"value": 330, "unit": "°"}
